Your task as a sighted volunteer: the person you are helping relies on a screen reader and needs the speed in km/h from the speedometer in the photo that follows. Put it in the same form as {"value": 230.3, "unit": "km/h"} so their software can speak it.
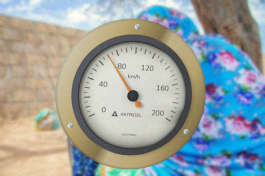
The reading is {"value": 70, "unit": "km/h"}
